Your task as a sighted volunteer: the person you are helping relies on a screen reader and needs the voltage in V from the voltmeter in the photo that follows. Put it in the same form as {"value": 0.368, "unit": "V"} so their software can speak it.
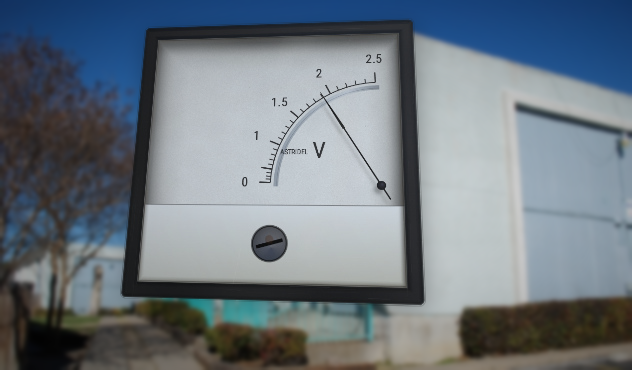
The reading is {"value": 1.9, "unit": "V"}
